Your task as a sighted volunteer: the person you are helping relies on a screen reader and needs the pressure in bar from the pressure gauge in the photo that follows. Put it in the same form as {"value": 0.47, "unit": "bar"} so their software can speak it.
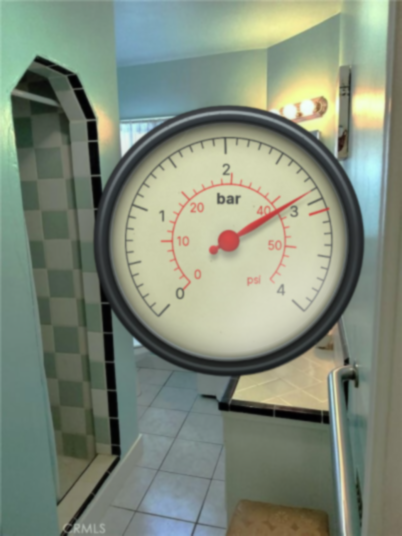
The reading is {"value": 2.9, "unit": "bar"}
